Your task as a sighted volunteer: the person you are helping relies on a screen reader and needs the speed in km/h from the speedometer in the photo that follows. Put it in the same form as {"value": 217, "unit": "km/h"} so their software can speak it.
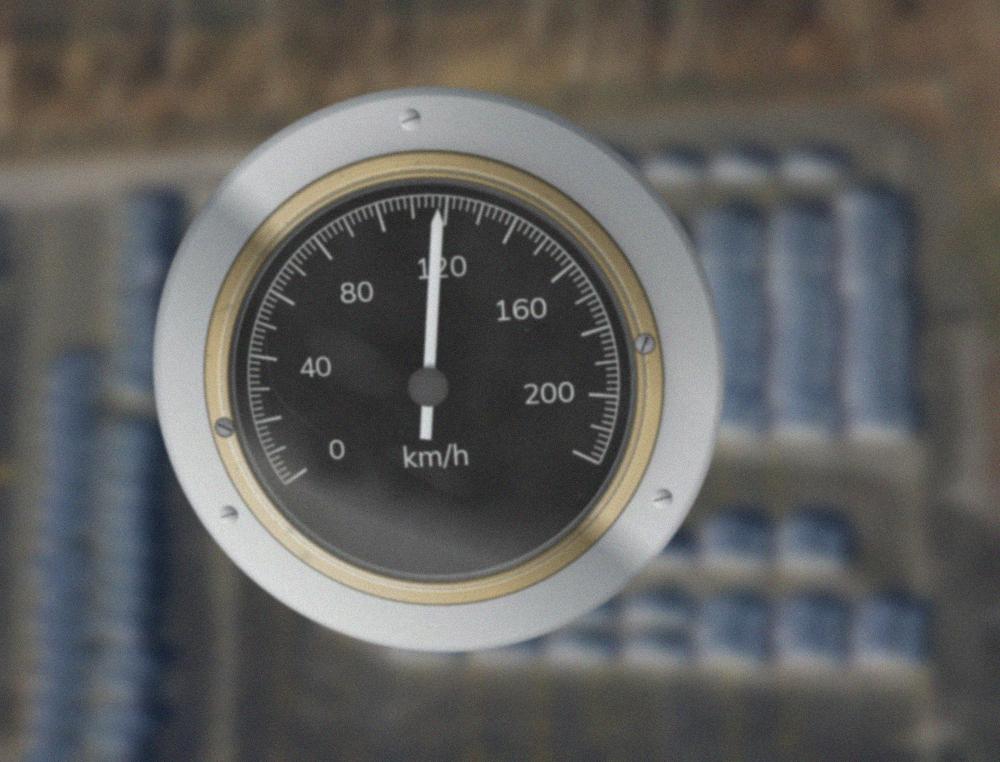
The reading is {"value": 118, "unit": "km/h"}
